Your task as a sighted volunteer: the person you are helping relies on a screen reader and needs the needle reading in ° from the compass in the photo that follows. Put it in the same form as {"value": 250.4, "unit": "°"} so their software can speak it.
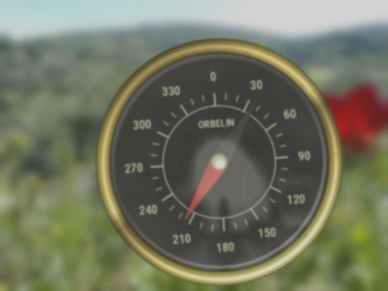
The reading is {"value": 215, "unit": "°"}
